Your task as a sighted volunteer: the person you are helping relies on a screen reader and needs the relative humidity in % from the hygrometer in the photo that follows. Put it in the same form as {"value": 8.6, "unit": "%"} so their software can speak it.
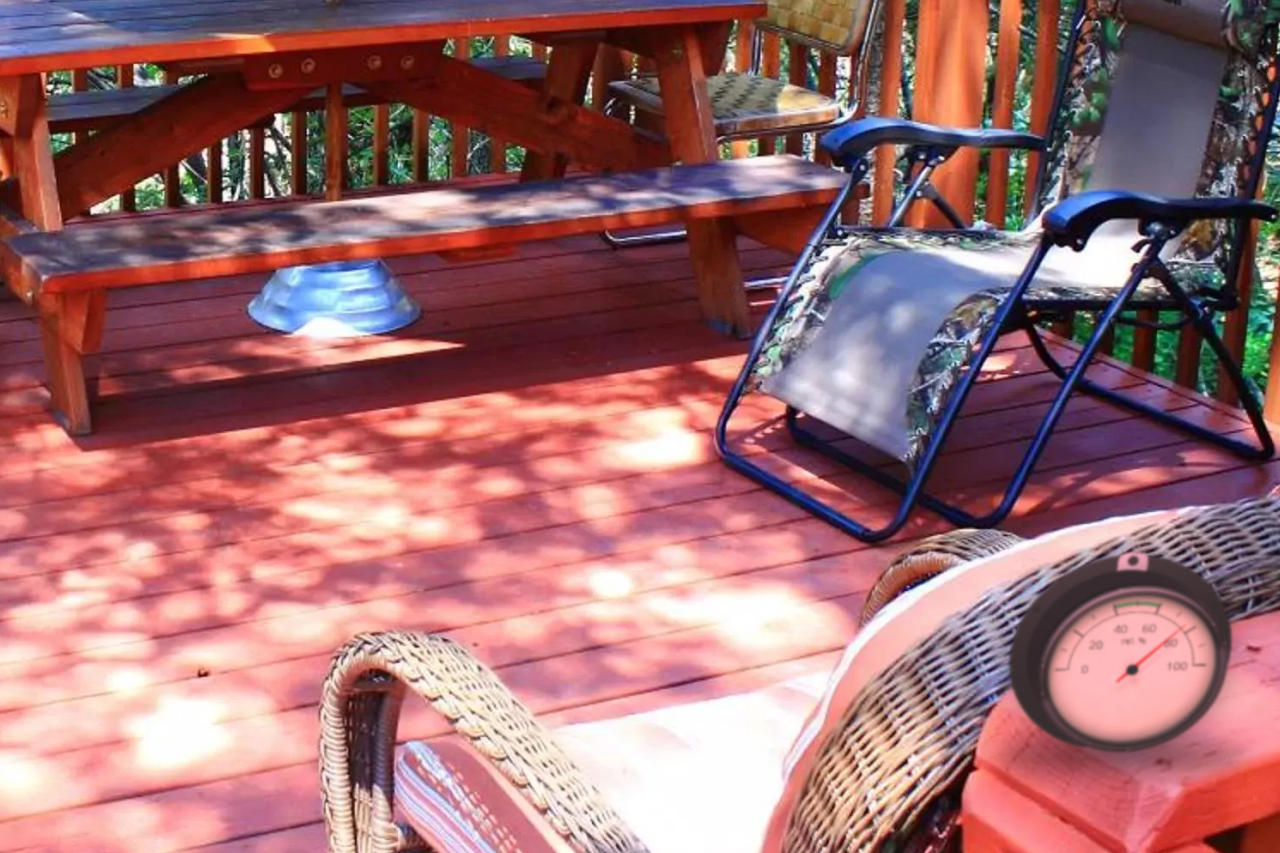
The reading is {"value": 75, "unit": "%"}
